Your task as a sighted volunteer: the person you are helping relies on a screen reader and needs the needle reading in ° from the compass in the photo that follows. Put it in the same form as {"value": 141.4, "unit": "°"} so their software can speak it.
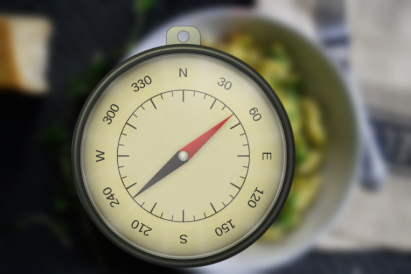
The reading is {"value": 50, "unit": "°"}
